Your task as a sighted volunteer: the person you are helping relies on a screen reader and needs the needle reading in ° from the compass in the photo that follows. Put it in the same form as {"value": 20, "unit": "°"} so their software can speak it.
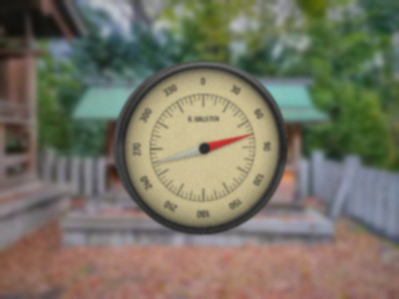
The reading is {"value": 75, "unit": "°"}
